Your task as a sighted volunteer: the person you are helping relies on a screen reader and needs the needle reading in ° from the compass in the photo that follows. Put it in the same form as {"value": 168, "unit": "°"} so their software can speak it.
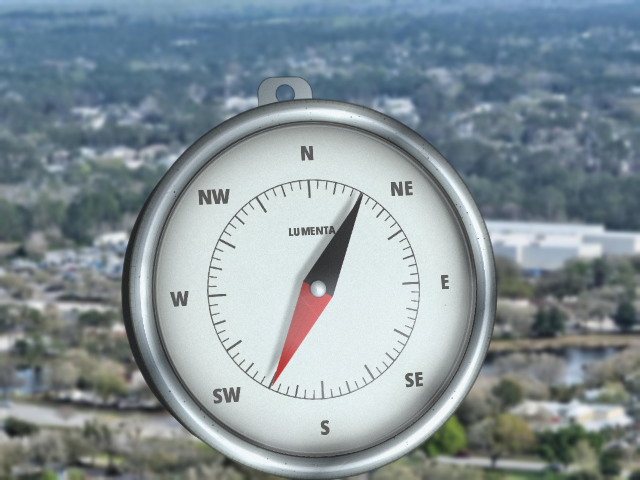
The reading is {"value": 210, "unit": "°"}
